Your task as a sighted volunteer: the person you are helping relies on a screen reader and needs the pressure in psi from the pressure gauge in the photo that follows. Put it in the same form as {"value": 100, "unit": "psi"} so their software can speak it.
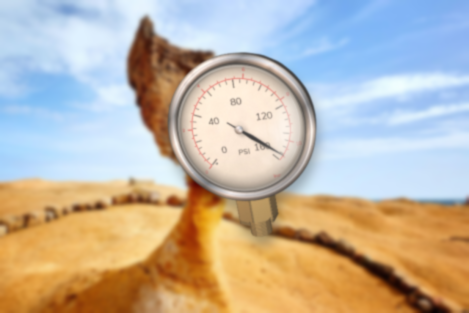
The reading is {"value": 155, "unit": "psi"}
